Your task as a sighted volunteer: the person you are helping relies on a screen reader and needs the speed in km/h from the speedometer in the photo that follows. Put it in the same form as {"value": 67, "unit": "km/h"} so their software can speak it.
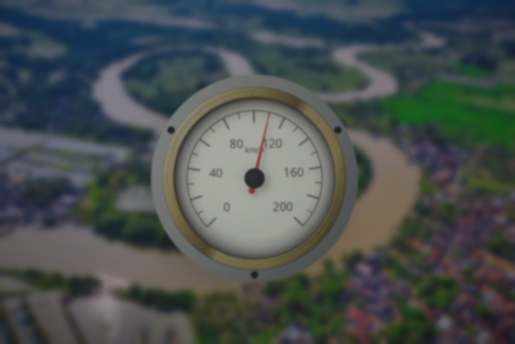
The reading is {"value": 110, "unit": "km/h"}
